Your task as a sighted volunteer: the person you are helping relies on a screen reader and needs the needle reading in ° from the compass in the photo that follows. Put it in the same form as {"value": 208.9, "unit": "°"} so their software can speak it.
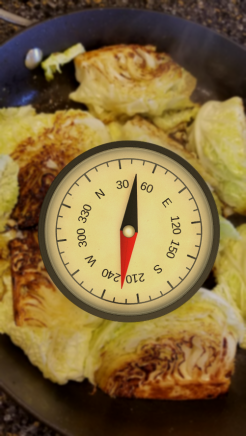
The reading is {"value": 225, "unit": "°"}
